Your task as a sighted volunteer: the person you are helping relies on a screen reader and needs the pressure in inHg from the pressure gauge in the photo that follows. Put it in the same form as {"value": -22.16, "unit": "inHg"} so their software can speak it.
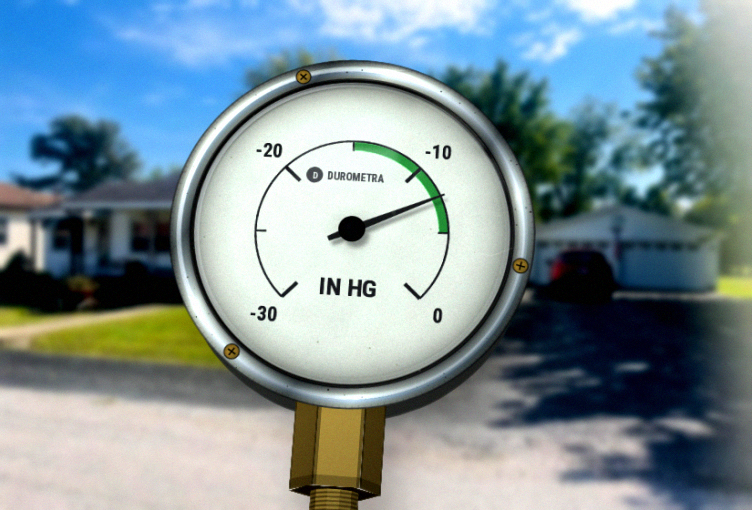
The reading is {"value": -7.5, "unit": "inHg"}
